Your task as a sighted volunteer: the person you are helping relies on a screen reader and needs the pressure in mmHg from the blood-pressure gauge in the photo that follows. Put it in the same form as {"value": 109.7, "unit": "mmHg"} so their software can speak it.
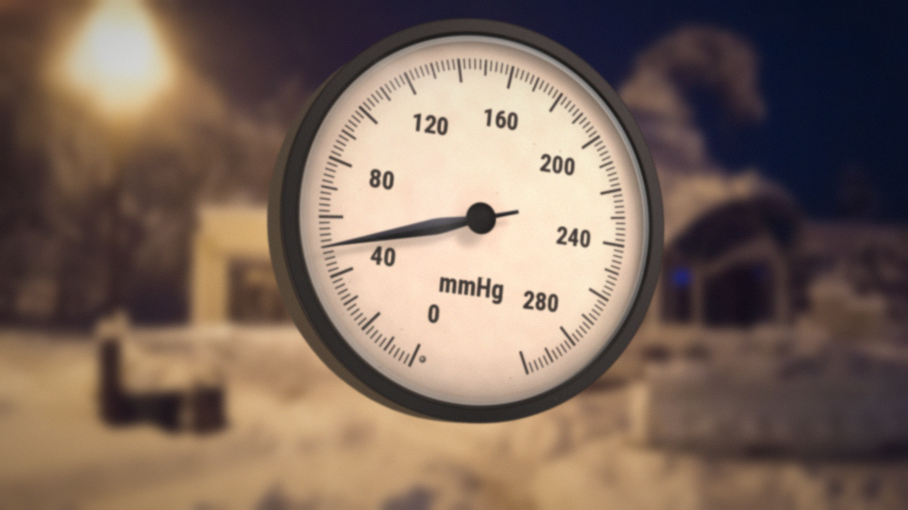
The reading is {"value": 50, "unit": "mmHg"}
